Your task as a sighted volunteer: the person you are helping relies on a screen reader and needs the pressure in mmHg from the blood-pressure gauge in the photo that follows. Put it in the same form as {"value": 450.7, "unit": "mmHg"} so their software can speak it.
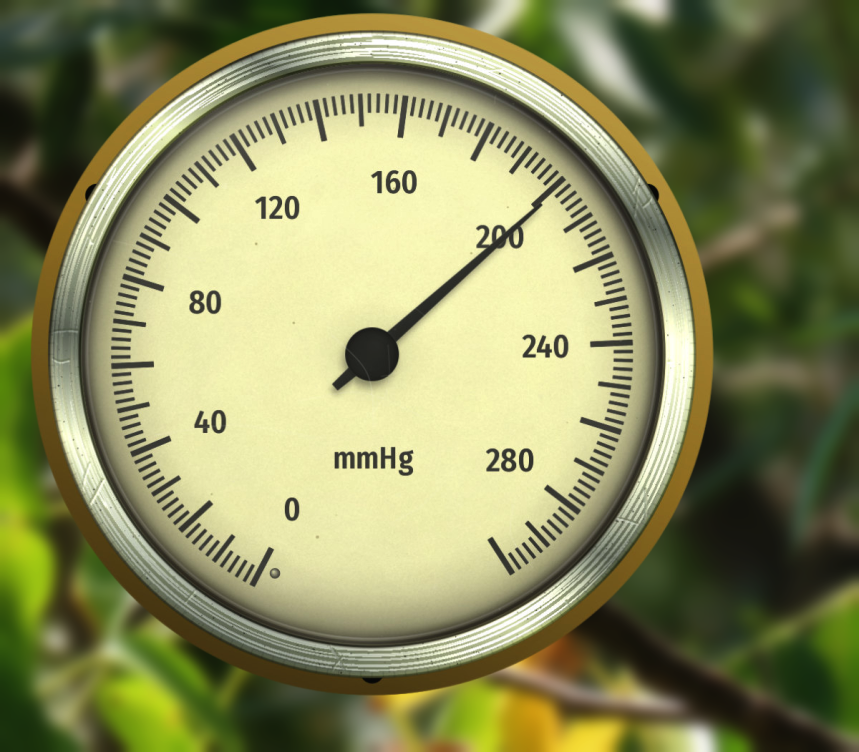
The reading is {"value": 201, "unit": "mmHg"}
